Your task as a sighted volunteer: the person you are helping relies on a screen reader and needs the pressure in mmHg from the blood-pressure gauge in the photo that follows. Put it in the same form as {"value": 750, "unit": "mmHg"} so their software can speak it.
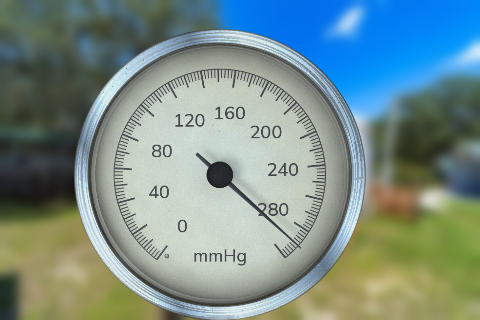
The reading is {"value": 290, "unit": "mmHg"}
